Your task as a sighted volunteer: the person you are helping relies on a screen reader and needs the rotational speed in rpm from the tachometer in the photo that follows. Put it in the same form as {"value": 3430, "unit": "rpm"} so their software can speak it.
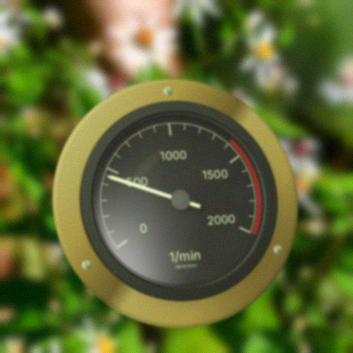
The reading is {"value": 450, "unit": "rpm"}
